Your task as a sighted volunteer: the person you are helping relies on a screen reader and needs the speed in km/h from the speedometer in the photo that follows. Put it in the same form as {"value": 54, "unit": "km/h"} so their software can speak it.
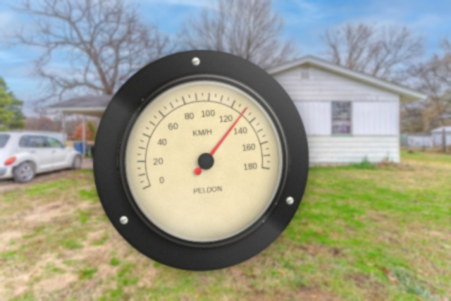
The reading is {"value": 130, "unit": "km/h"}
